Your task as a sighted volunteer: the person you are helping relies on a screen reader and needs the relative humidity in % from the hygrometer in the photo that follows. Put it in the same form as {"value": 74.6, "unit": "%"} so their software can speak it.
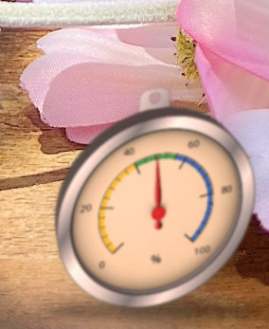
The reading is {"value": 48, "unit": "%"}
